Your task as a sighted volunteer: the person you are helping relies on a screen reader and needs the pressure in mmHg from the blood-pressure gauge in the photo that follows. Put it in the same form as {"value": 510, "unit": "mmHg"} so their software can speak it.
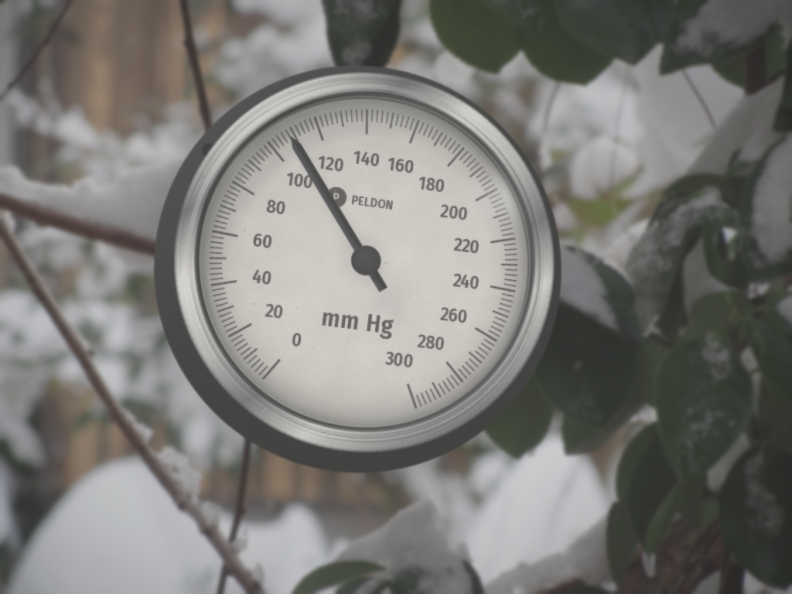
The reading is {"value": 108, "unit": "mmHg"}
